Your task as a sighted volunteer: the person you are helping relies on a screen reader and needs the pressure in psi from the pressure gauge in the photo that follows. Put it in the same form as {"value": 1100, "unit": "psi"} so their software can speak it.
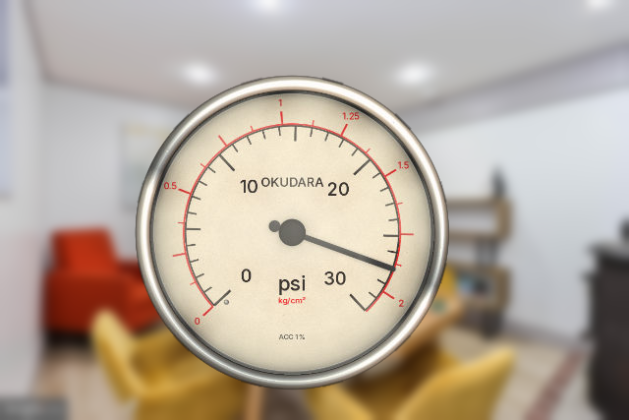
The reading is {"value": 27, "unit": "psi"}
